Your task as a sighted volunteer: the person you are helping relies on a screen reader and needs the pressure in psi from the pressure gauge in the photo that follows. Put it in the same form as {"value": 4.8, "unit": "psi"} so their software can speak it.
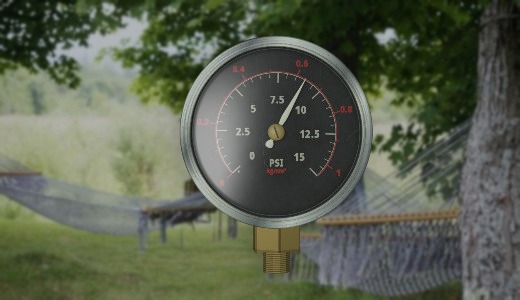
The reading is {"value": 9, "unit": "psi"}
